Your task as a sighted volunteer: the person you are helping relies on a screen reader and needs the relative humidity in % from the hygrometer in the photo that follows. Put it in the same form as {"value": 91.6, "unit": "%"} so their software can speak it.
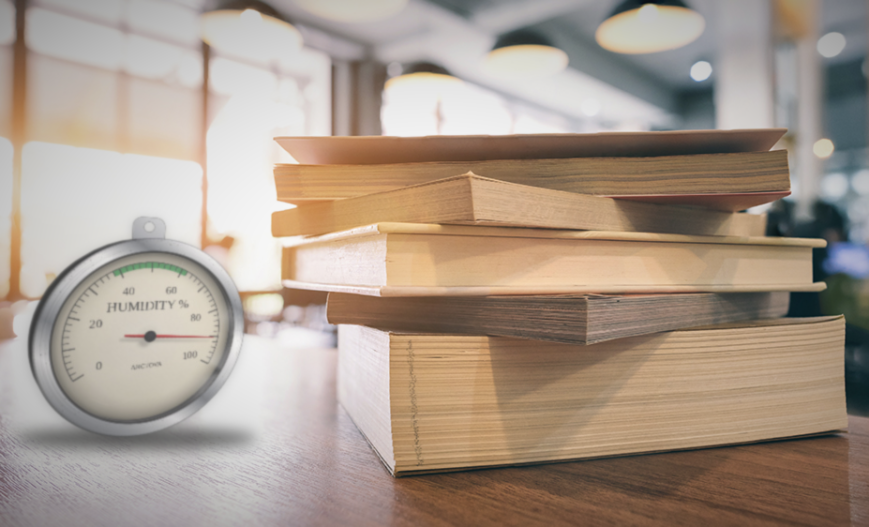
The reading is {"value": 90, "unit": "%"}
